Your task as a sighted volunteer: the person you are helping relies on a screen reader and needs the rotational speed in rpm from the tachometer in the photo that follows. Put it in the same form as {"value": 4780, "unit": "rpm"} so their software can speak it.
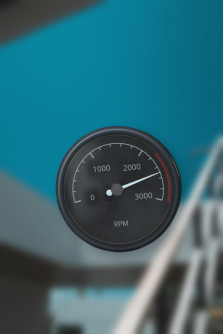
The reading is {"value": 2500, "unit": "rpm"}
